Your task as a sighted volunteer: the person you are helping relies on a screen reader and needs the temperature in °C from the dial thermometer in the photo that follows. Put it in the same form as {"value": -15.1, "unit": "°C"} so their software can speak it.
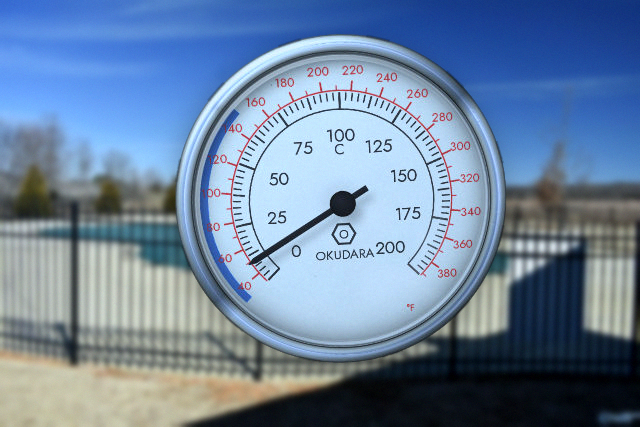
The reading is {"value": 10, "unit": "°C"}
